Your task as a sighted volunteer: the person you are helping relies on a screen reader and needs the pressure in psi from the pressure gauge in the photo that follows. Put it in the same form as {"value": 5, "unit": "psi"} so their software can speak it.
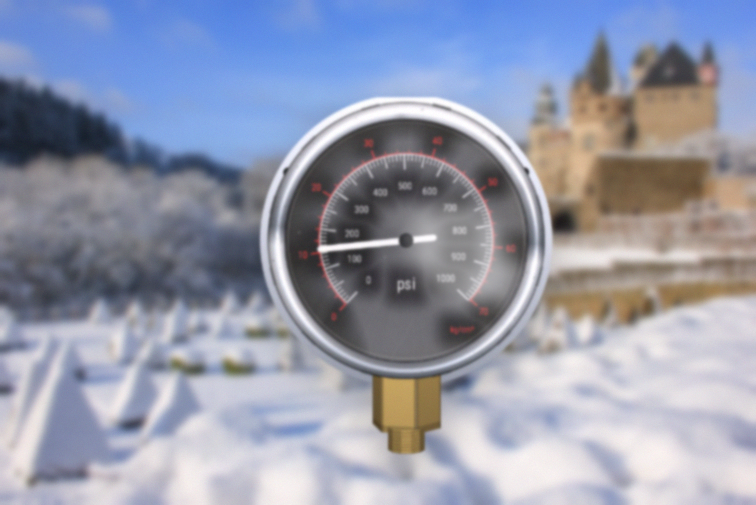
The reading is {"value": 150, "unit": "psi"}
